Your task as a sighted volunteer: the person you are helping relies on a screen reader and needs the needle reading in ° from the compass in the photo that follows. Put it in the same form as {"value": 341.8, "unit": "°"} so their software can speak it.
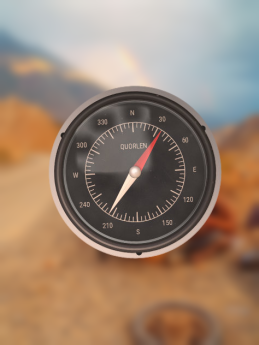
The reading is {"value": 35, "unit": "°"}
